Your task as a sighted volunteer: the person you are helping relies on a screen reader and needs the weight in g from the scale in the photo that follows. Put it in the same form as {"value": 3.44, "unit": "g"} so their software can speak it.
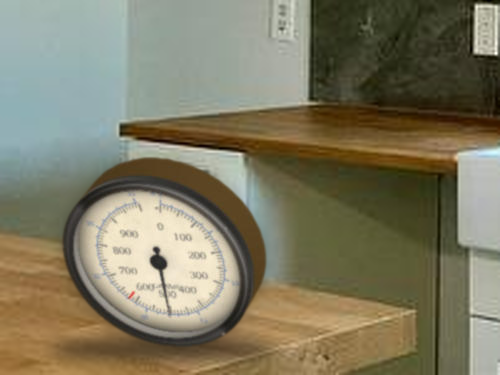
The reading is {"value": 500, "unit": "g"}
